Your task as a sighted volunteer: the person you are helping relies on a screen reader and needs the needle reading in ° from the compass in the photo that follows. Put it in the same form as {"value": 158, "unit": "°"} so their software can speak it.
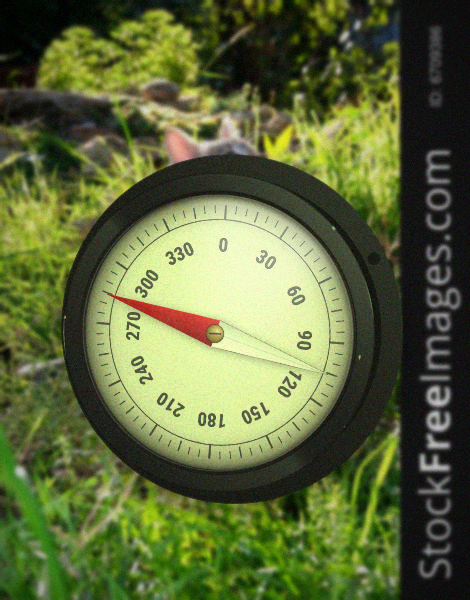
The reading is {"value": 285, "unit": "°"}
